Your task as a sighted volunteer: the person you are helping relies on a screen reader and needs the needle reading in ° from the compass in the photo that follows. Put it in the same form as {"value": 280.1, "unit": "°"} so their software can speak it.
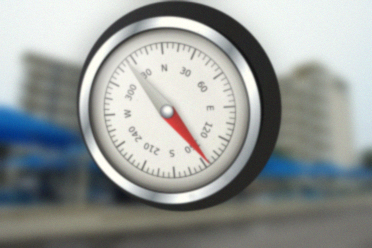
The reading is {"value": 145, "unit": "°"}
